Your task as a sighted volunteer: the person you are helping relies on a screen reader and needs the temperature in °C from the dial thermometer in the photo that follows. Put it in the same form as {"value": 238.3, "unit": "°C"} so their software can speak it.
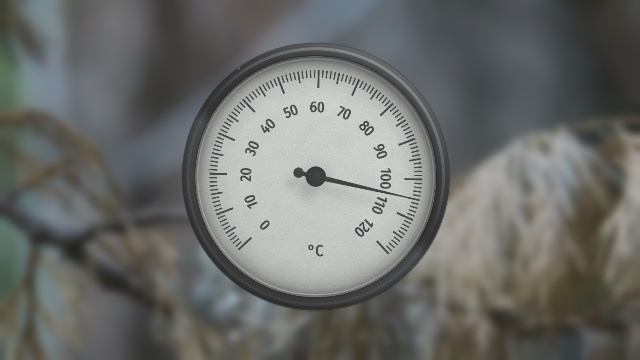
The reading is {"value": 105, "unit": "°C"}
